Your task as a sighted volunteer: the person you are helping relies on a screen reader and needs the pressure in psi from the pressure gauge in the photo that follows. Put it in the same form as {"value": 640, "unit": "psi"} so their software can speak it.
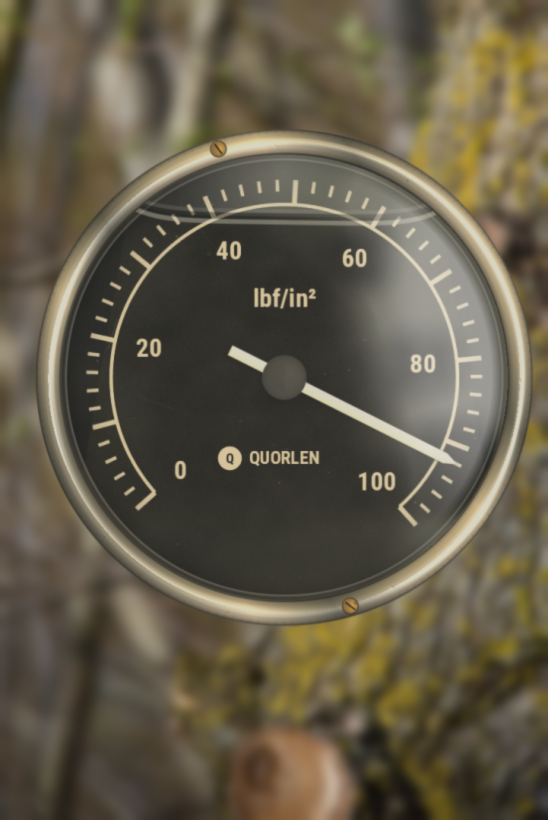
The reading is {"value": 92, "unit": "psi"}
